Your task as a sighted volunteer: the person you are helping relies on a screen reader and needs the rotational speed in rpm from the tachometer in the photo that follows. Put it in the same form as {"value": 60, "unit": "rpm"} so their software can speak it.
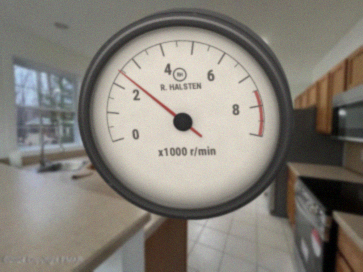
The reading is {"value": 2500, "unit": "rpm"}
